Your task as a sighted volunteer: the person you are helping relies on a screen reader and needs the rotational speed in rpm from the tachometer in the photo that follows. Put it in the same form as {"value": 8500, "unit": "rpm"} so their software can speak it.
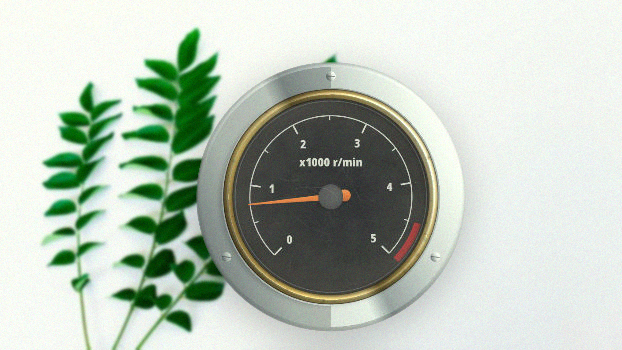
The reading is {"value": 750, "unit": "rpm"}
